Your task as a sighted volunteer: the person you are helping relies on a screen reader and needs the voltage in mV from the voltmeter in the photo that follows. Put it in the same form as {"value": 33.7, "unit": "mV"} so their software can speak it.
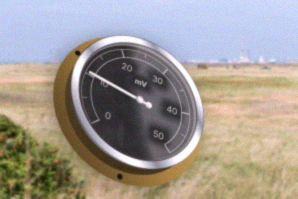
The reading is {"value": 10, "unit": "mV"}
